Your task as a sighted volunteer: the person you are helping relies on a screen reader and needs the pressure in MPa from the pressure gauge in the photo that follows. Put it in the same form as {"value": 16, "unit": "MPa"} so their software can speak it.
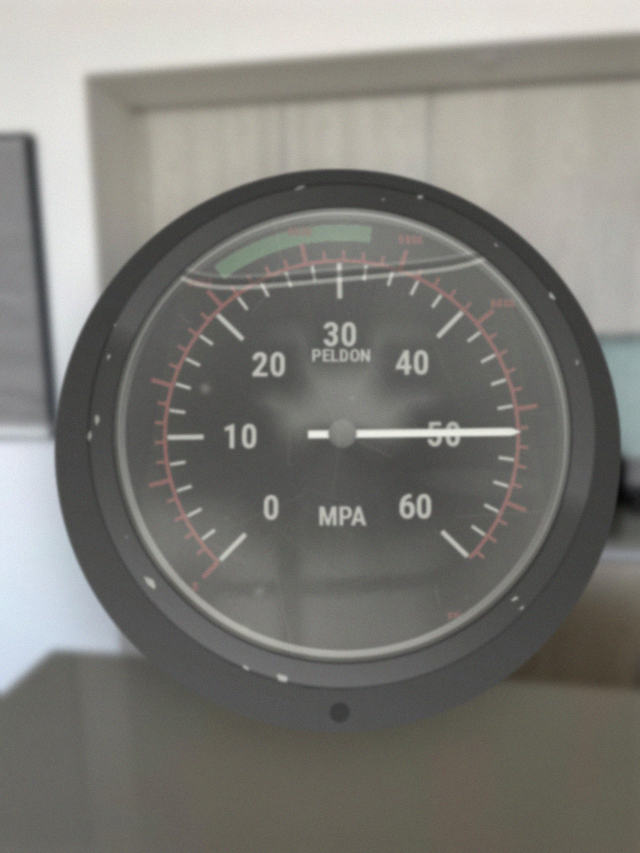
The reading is {"value": 50, "unit": "MPa"}
